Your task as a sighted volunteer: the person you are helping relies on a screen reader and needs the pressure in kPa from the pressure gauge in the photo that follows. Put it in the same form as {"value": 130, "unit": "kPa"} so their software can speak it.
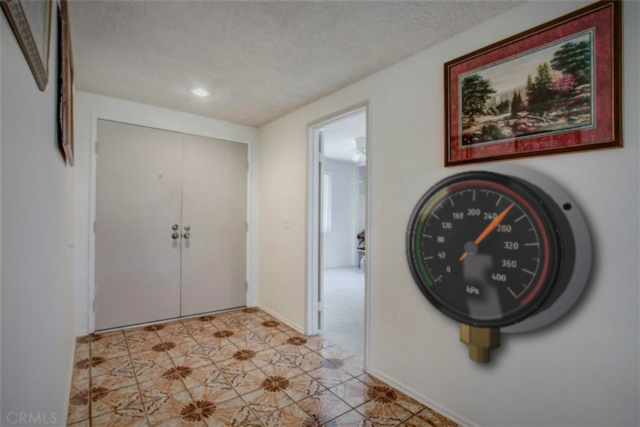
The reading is {"value": 260, "unit": "kPa"}
